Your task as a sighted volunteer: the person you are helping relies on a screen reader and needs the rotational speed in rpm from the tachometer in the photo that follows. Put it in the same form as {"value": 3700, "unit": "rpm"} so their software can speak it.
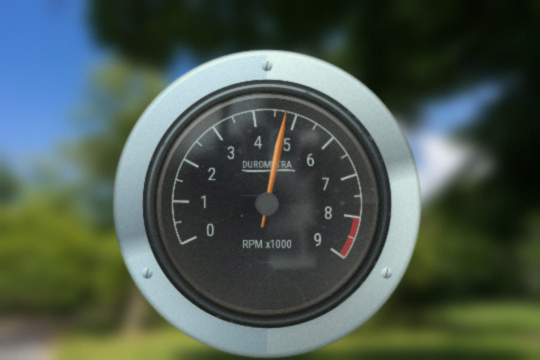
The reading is {"value": 4750, "unit": "rpm"}
